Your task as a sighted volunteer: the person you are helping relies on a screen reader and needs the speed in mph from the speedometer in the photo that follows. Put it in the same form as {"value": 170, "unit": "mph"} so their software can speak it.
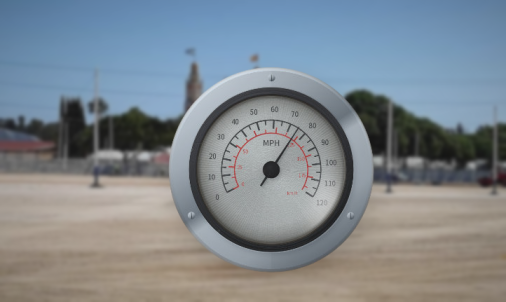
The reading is {"value": 75, "unit": "mph"}
